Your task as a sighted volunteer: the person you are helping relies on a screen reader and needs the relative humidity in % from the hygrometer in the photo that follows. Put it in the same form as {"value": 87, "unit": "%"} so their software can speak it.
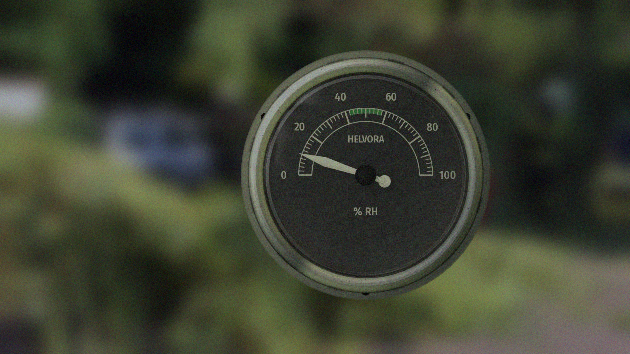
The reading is {"value": 10, "unit": "%"}
